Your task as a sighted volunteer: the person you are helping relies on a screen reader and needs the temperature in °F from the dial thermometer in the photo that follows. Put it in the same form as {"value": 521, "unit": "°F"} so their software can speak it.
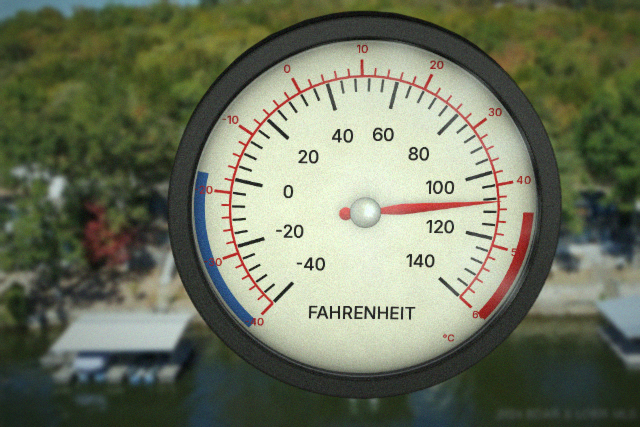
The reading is {"value": 108, "unit": "°F"}
